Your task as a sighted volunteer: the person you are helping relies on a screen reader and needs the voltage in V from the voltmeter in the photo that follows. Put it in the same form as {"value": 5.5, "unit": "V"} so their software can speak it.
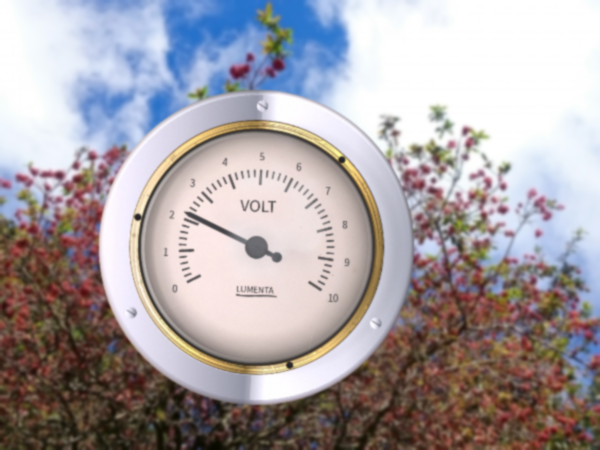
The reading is {"value": 2.2, "unit": "V"}
